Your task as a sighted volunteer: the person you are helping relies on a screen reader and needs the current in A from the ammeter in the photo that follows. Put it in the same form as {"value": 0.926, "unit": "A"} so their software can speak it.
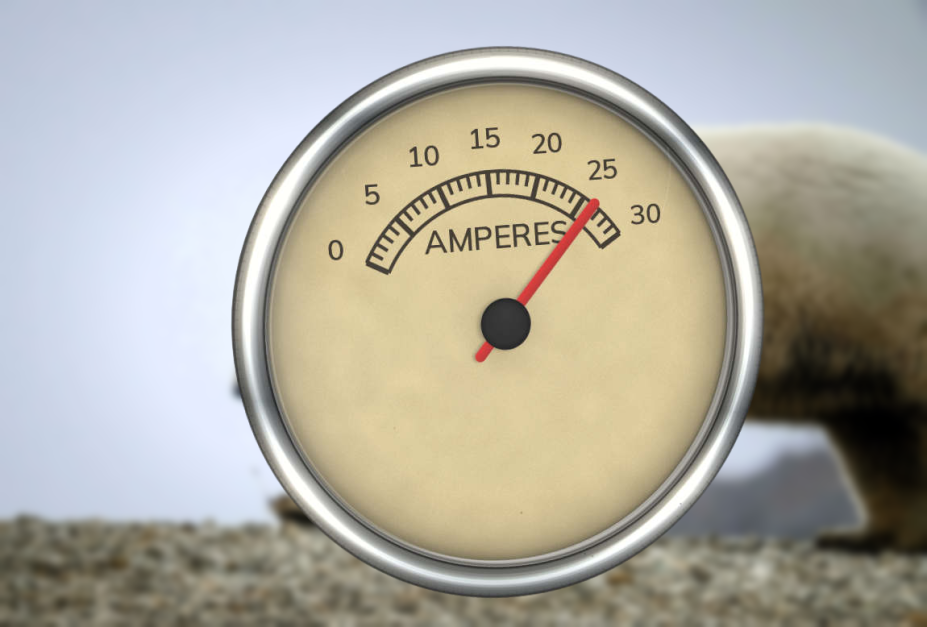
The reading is {"value": 26, "unit": "A"}
